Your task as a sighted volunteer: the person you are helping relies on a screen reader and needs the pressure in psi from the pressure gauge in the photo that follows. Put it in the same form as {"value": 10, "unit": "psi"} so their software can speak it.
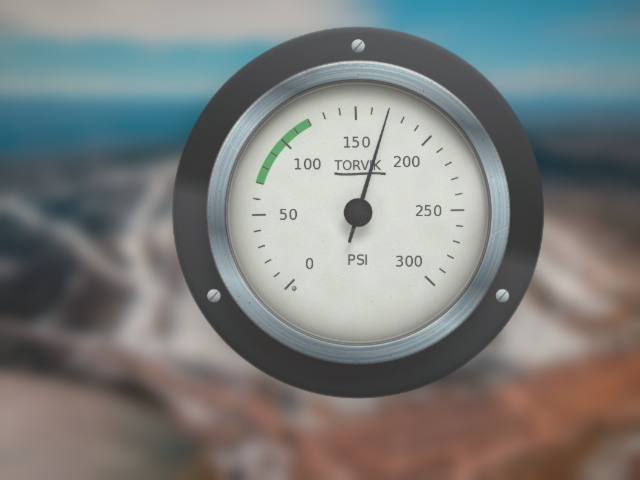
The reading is {"value": 170, "unit": "psi"}
